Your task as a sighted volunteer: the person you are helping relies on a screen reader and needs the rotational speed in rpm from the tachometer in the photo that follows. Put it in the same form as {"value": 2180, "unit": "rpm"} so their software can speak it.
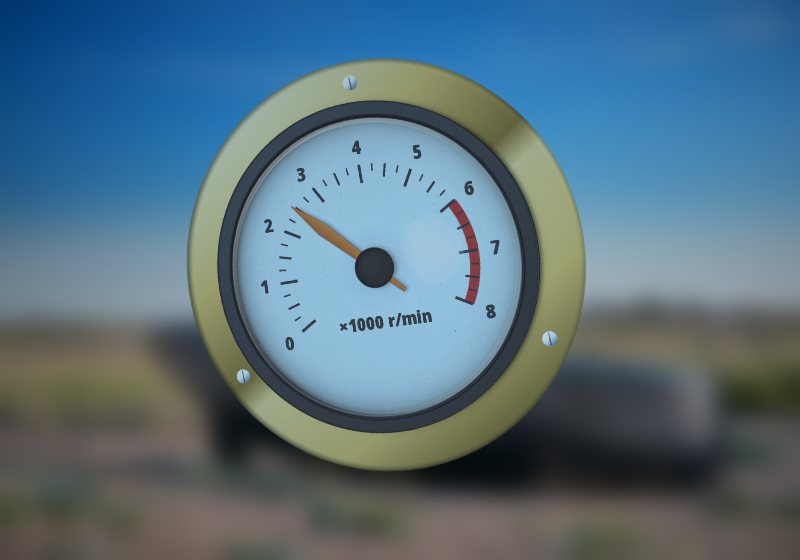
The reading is {"value": 2500, "unit": "rpm"}
